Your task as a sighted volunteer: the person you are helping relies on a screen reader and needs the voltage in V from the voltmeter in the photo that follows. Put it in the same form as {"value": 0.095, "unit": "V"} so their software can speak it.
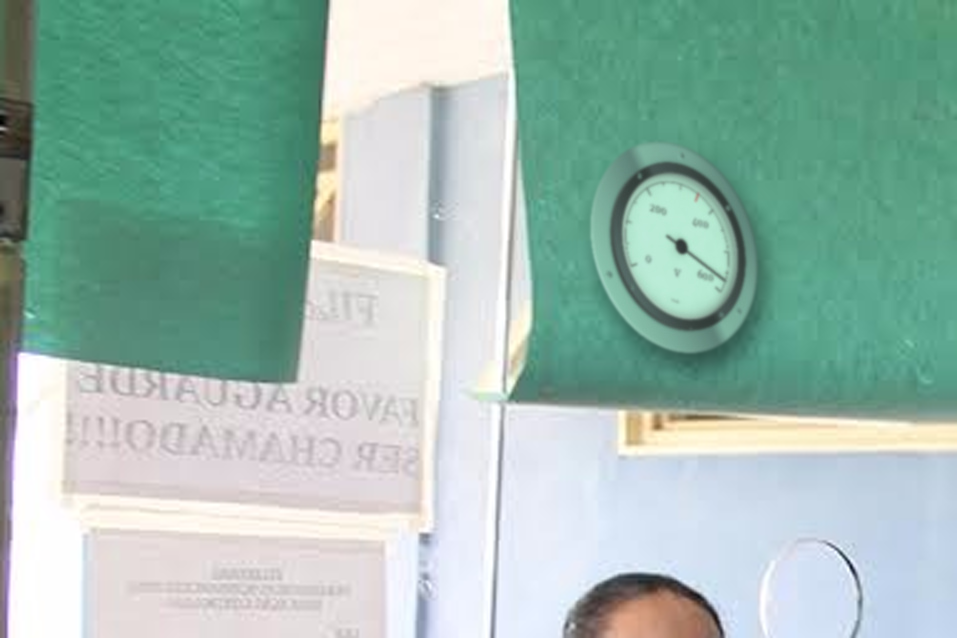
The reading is {"value": 575, "unit": "V"}
